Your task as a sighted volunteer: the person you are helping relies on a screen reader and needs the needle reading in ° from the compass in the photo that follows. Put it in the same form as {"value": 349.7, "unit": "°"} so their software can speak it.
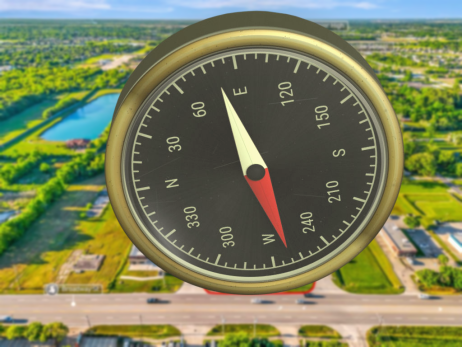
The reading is {"value": 260, "unit": "°"}
